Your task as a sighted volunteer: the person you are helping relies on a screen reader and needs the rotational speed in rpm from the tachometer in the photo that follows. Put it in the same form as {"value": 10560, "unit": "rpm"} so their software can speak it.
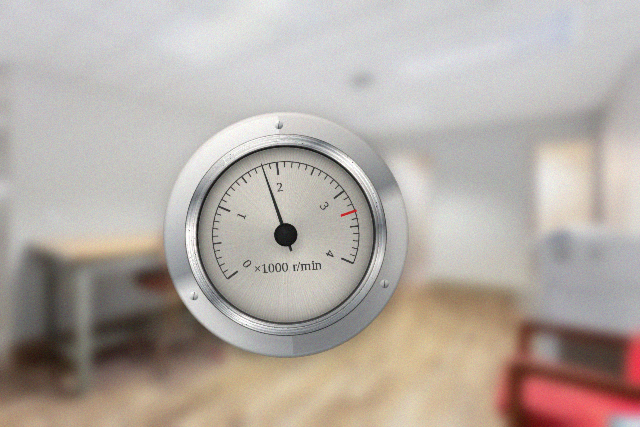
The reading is {"value": 1800, "unit": "rpm"}
